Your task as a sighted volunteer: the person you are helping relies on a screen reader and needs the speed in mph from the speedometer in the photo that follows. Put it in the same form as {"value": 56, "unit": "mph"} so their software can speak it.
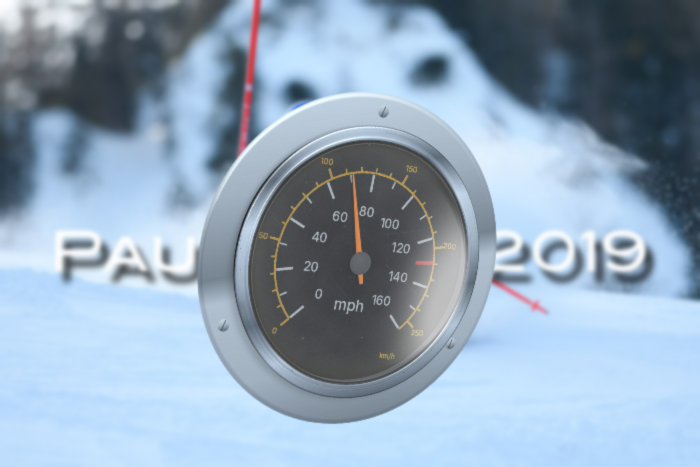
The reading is {"value": 70, "unit": "mph"}
